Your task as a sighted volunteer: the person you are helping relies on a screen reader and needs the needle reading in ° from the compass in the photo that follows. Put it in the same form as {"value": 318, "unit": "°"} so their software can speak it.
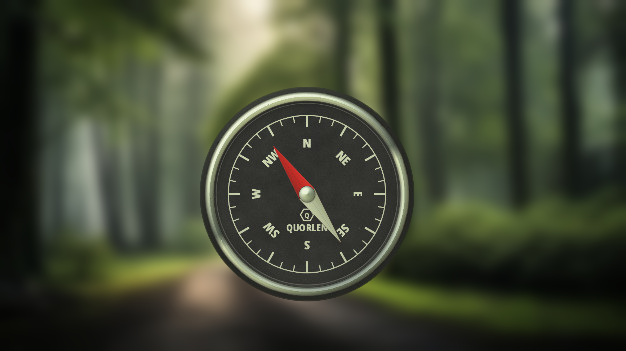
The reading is {"value": 325, "unit": "°"}
